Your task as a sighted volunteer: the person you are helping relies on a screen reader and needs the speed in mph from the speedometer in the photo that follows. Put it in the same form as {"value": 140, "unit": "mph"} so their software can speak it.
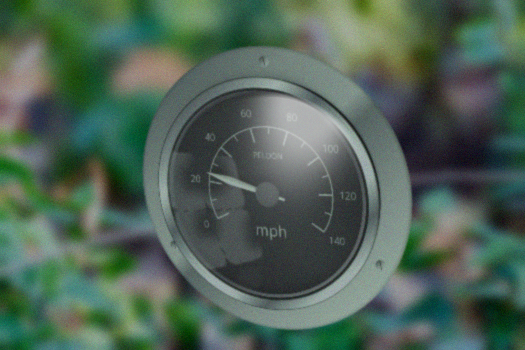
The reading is {"value": 25, "unit": "mph"}
